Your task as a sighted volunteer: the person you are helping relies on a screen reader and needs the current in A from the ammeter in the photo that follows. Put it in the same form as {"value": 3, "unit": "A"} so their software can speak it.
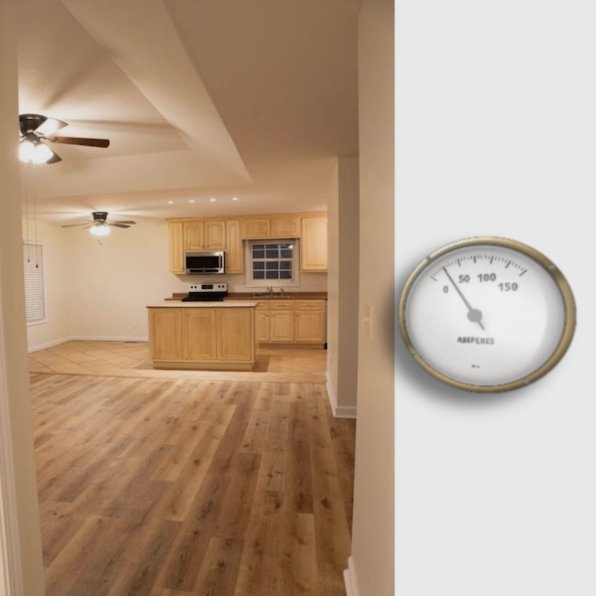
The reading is {"value": 25, "unit": "A"}
